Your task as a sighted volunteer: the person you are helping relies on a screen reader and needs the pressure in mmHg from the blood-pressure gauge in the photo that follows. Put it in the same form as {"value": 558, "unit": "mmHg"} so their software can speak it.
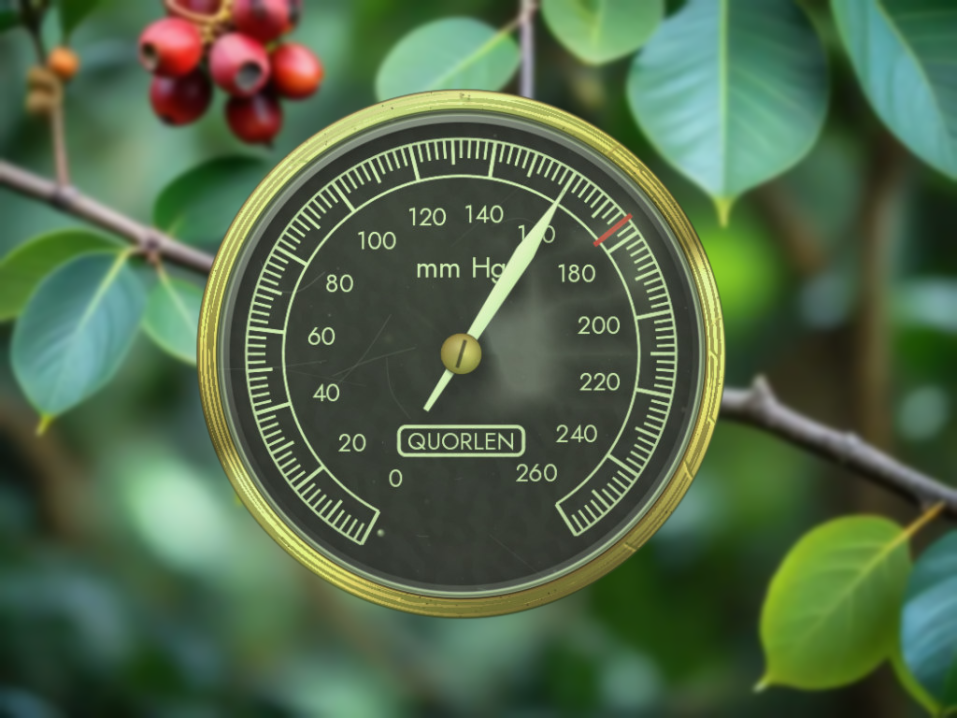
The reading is {"value": 160, "unit": "mmHg"}
